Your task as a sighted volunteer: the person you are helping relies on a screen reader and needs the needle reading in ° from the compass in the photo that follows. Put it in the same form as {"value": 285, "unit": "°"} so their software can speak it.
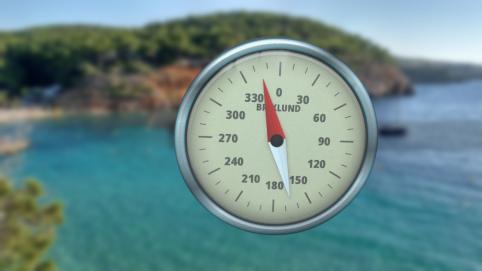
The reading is {"value": 345, "unit": "°"}
